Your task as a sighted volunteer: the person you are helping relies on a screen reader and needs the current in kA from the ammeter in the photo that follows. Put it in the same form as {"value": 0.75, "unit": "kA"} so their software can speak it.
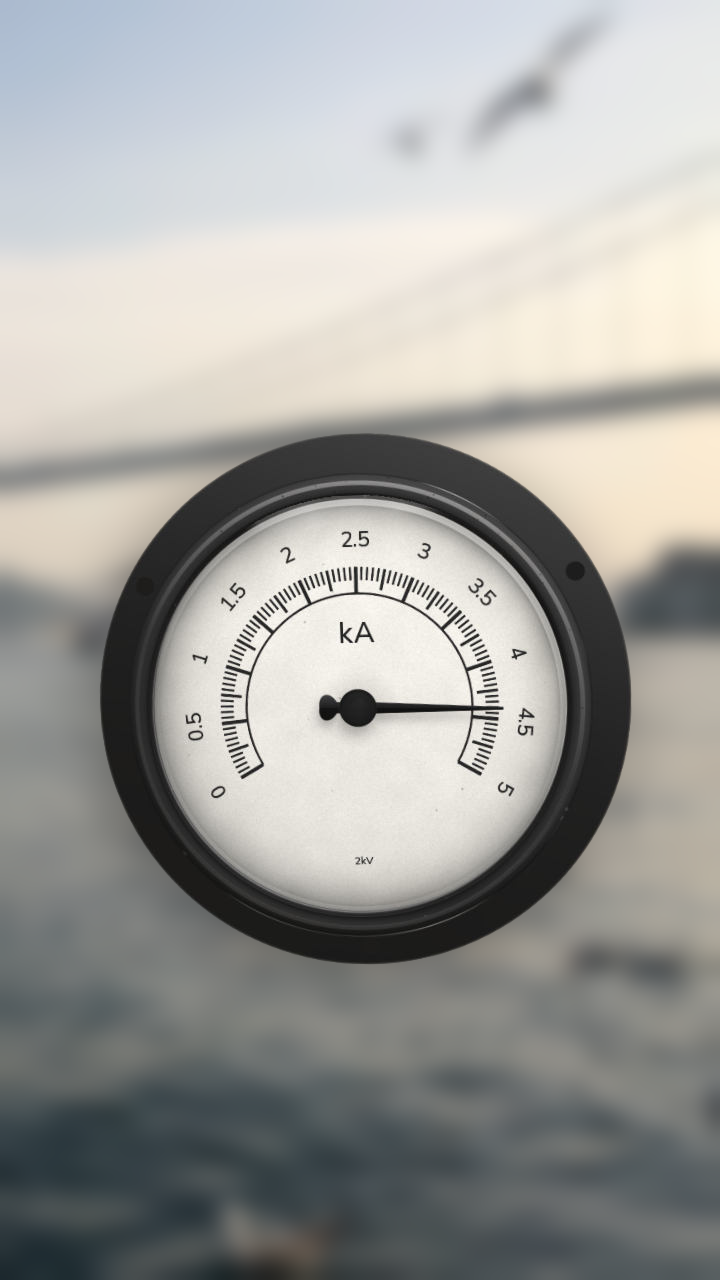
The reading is {"value": 4.4, "unit": "kA"}
